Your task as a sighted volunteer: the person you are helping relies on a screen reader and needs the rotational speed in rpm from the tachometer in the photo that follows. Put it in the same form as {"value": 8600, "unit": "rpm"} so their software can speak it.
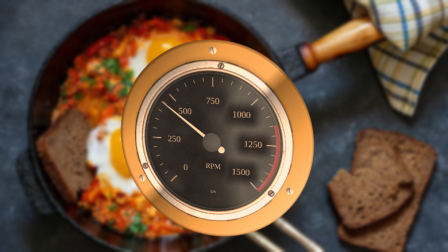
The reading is {"value": 450, "unit": "rpm"}
